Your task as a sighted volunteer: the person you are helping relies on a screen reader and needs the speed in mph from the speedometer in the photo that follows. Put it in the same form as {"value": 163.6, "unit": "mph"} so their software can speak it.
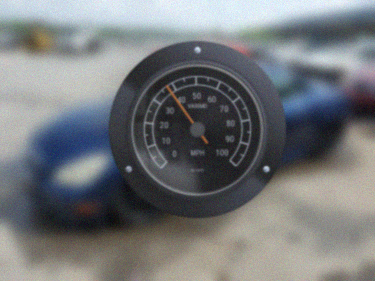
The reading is {"value": 37.5, "unit": "mph"}
